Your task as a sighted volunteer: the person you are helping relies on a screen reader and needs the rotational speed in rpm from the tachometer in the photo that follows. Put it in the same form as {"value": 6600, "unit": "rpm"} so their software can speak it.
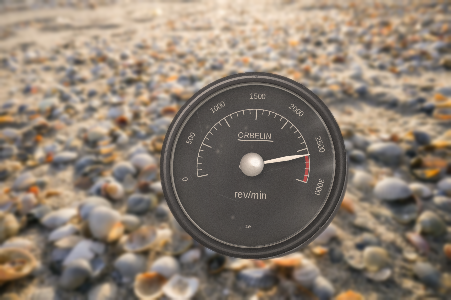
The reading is {"value": 2600, "unit": "rpm"}
